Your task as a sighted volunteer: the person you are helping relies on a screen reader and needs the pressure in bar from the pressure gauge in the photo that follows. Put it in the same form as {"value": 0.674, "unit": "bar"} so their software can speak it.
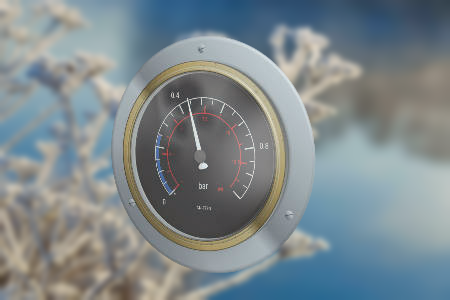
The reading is {"value": 0.45, "unit": "bar"}
